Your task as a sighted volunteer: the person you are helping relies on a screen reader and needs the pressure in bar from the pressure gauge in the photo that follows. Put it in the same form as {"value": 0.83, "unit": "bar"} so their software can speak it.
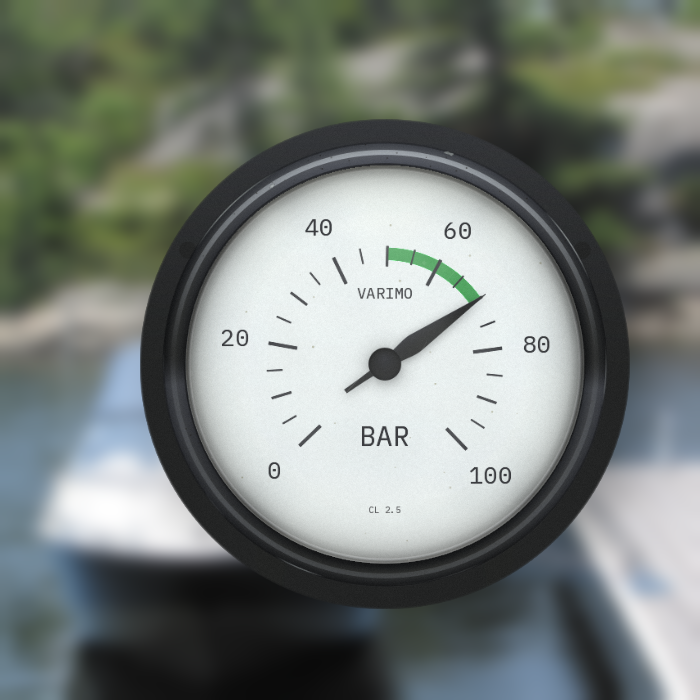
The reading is {"value": 70, "unit": "bar"}
